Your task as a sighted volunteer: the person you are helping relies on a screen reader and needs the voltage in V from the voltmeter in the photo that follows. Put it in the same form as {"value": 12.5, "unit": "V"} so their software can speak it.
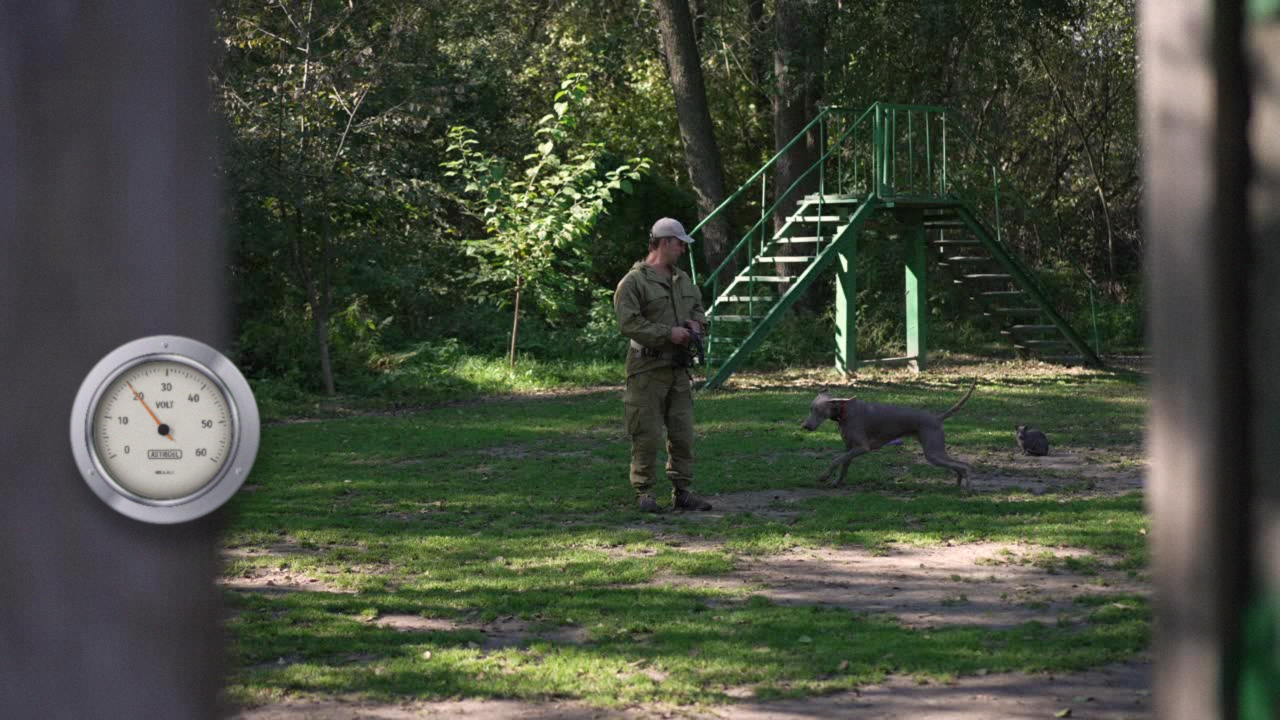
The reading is {"value": 20, "unit": "V"}
